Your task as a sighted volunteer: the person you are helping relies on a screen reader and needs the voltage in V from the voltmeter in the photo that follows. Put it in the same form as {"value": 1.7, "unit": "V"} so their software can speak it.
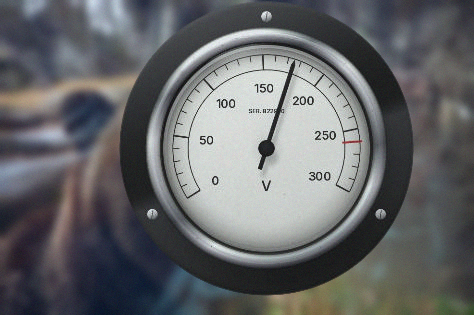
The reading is {"value": 175, "unit": "V"}
